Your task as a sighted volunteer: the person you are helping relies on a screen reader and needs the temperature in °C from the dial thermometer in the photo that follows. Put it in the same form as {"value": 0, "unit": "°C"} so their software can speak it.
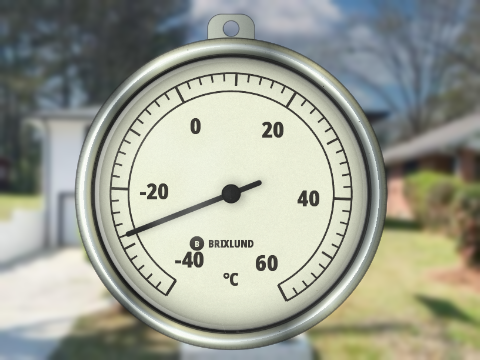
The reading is {"value": -28, "unit": "°C"}
